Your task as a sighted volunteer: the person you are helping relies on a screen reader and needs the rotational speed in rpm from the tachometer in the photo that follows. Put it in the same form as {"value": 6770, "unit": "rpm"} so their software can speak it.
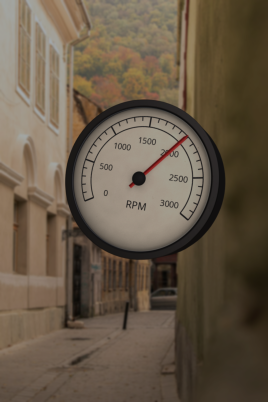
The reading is {"value": 2000, "unit": "rpm"}
